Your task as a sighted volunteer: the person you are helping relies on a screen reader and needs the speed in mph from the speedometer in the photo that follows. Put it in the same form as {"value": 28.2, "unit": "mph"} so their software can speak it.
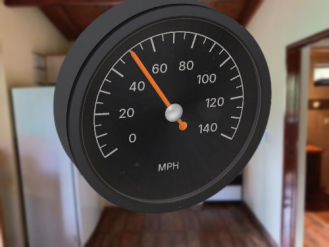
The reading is {"value": 50, "unit": "mph"}
